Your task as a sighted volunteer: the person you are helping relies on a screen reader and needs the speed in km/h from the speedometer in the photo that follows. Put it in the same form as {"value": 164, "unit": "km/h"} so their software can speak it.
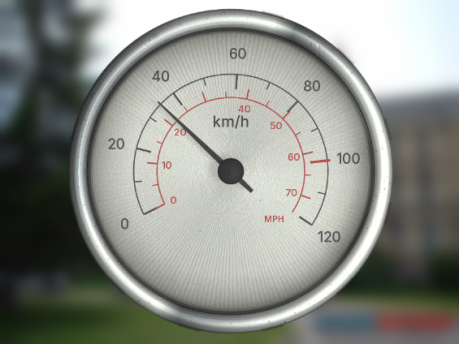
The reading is {"value": 35, "unit": "km/h"}
